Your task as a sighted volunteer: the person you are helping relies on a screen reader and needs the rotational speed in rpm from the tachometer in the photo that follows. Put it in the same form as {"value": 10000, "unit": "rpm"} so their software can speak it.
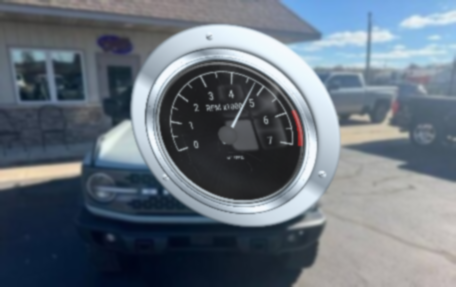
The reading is {"value": 4750, "unit": "rpm"}
